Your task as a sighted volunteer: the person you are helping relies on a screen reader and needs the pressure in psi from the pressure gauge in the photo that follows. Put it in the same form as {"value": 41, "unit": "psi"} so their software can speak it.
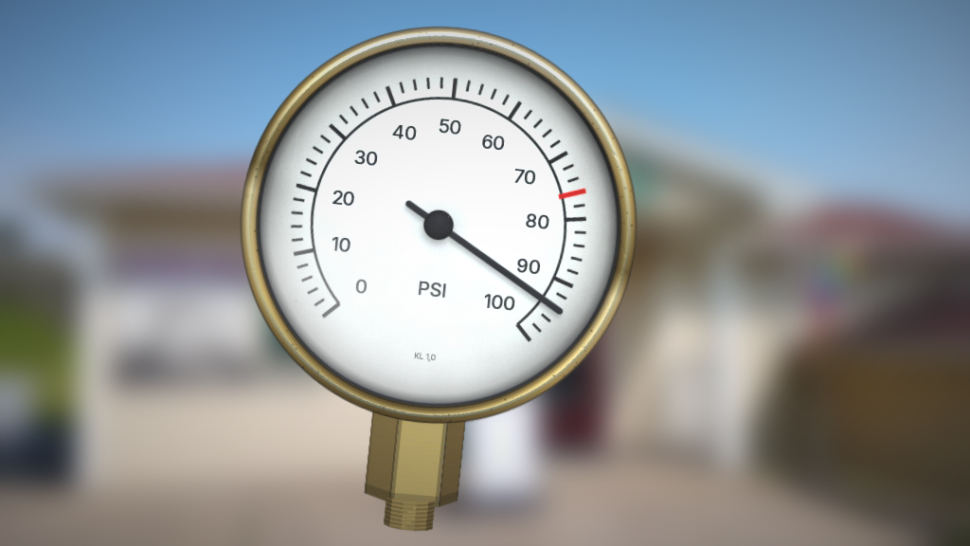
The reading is {"value": 94, "unit": "psi"}
